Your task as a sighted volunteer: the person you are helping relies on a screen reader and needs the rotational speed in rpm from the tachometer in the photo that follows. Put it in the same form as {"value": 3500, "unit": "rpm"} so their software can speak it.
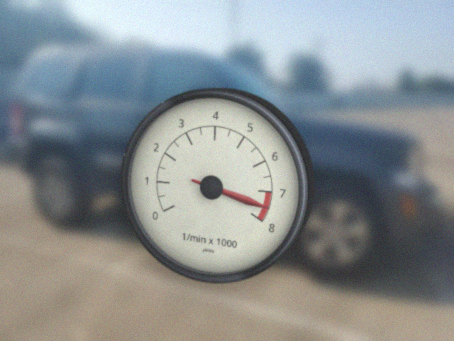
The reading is {"value": 7500, "unit": "rpm"}
